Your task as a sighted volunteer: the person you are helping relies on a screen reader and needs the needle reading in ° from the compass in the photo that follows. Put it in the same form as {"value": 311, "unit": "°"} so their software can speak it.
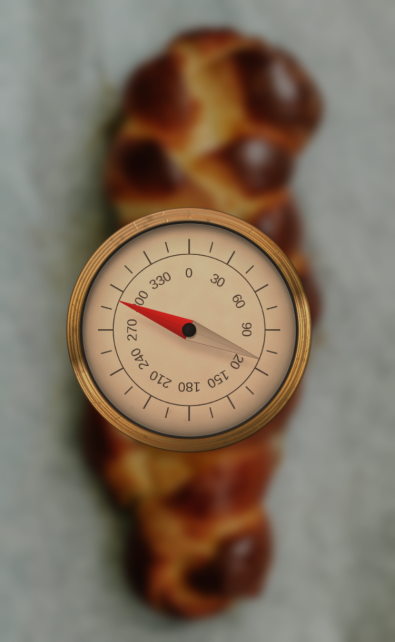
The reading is {"value": 292.5, "unit": "°"}
